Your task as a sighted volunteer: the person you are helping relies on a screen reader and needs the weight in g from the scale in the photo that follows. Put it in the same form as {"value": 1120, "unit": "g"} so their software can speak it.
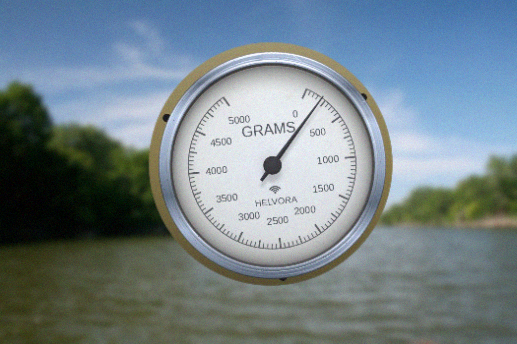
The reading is {"value": 200, "unit": "g"}
